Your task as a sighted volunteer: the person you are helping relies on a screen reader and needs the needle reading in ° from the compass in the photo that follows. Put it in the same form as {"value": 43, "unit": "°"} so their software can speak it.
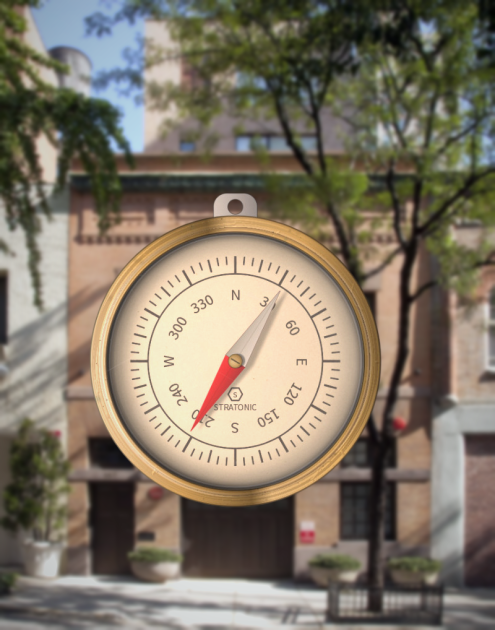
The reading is {"value": 212.5, "unit": "°"}
